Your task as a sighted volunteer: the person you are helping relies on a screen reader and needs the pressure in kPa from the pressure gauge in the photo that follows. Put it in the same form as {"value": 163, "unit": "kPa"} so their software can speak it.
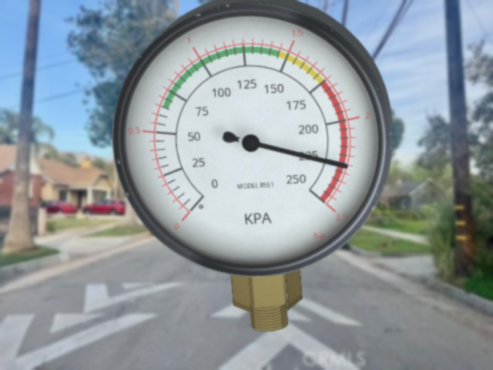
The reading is {"value": 225, "unit": "kPa"}
